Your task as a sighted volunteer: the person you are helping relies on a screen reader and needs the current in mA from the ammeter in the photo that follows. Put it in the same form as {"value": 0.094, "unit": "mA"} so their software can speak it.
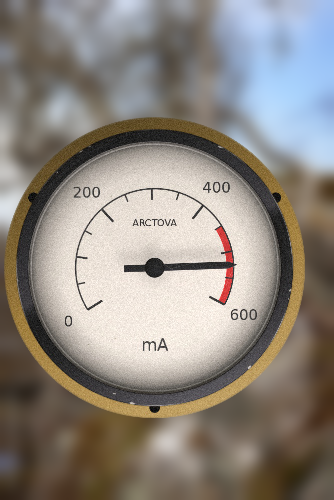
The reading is {"value": 525, "unit": "mA"}
